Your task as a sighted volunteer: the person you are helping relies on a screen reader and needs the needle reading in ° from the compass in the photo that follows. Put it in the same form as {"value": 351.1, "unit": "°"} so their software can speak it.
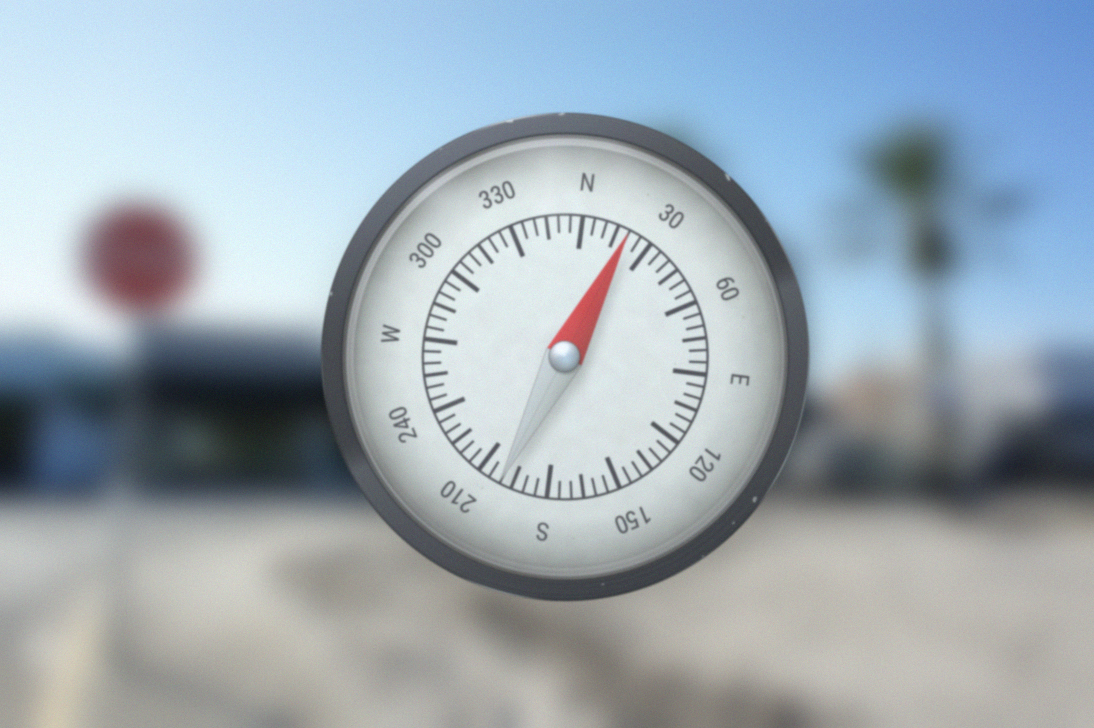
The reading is {"value": 20, "unit": "°"}
